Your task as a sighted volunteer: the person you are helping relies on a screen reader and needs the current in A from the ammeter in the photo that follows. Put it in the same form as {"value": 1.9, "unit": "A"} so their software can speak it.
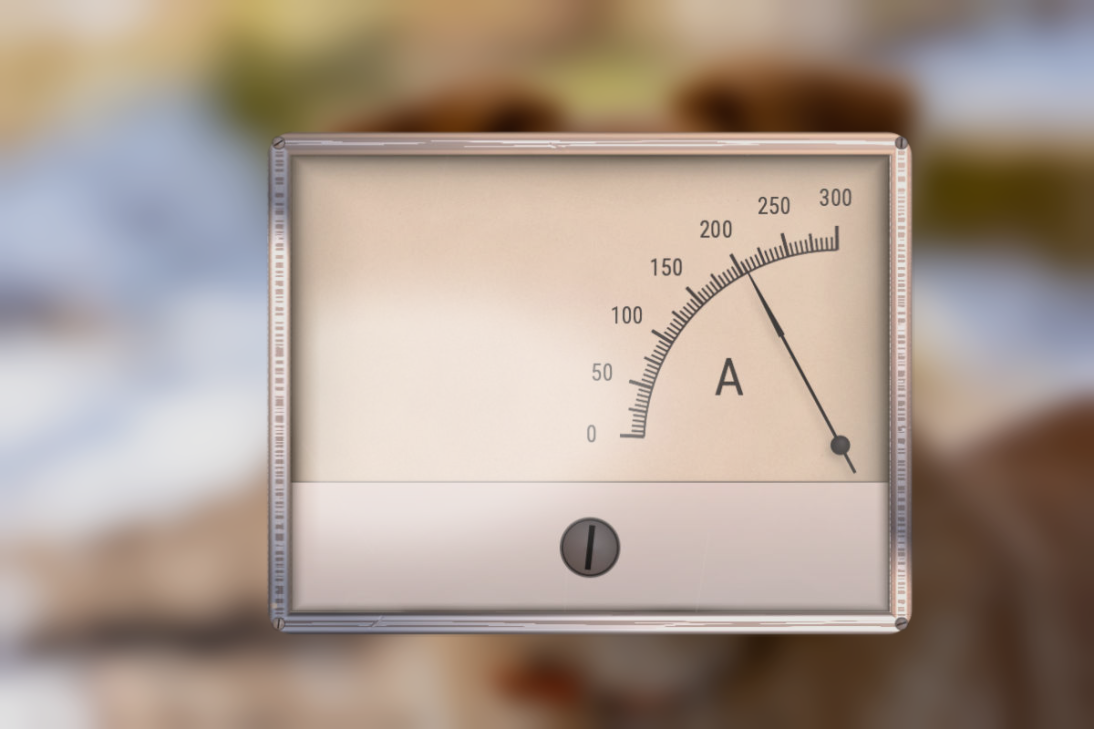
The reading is {"value": 205, "unit": "A"}
